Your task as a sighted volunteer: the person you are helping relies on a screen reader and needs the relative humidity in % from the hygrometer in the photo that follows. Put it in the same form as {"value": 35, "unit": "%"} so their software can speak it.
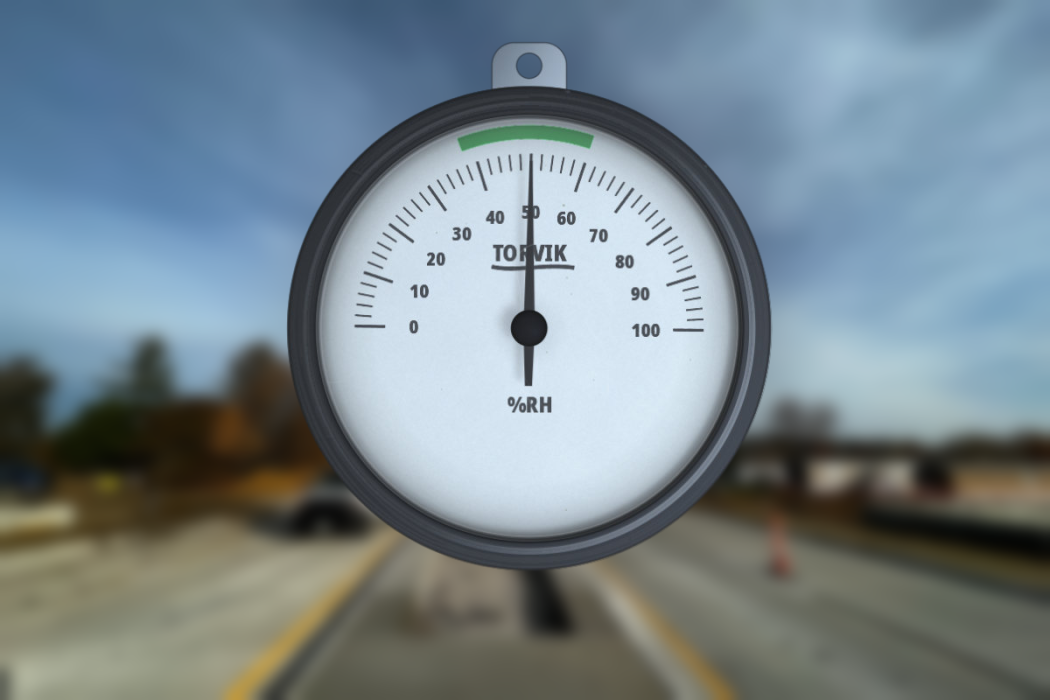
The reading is {"value": 50, "unit": "%"}
